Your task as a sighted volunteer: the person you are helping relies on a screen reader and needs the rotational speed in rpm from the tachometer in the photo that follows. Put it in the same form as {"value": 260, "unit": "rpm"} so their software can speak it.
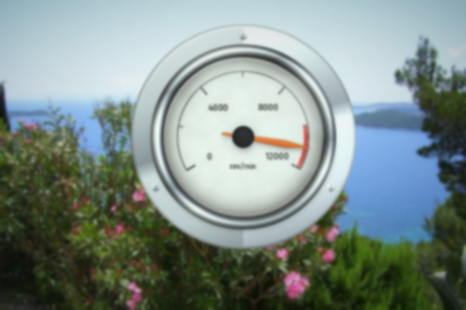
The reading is {"value": 11000, "unit": "rpm"}
